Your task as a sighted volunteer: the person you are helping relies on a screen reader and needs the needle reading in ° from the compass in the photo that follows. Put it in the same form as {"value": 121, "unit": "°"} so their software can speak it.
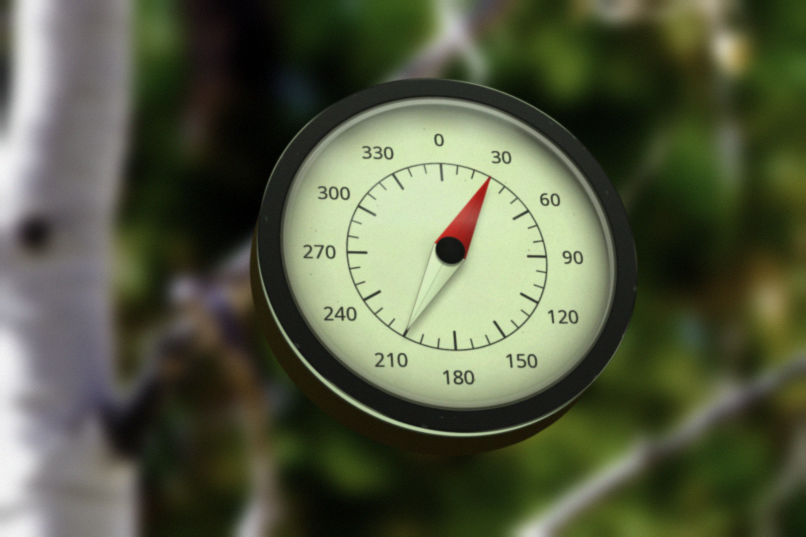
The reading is {"value": 30, "unit": "°"}
